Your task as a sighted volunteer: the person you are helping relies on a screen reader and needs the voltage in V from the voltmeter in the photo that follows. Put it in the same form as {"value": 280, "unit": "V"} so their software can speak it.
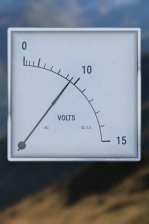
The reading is {"value": 9.5, "unit": "V"}
